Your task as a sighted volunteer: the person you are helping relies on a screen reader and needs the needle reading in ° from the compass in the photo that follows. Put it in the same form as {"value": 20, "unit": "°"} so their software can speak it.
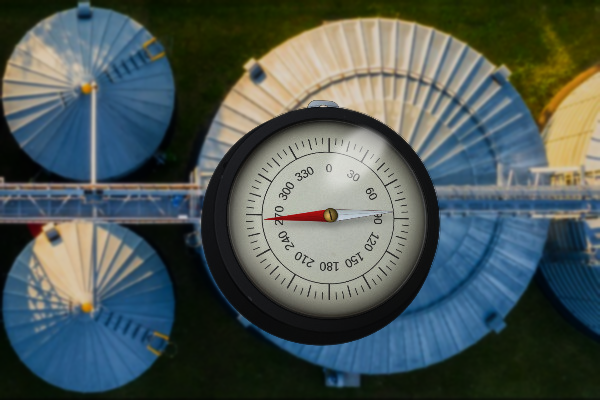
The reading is {"value": 265, "unit": "°"}
